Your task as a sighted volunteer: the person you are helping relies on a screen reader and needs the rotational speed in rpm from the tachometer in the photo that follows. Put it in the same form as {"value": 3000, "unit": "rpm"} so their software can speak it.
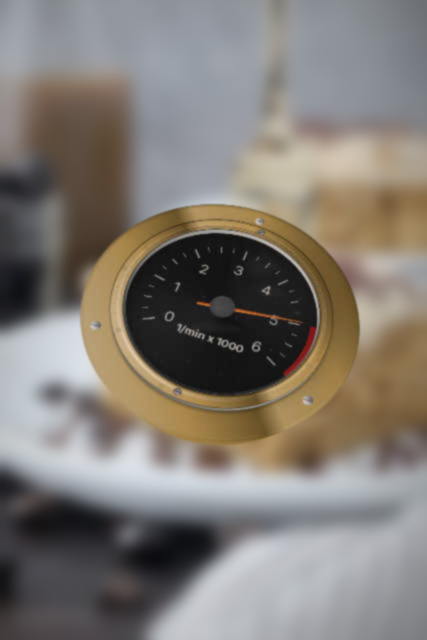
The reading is {"value": 5000, "unit": "rpm"}
